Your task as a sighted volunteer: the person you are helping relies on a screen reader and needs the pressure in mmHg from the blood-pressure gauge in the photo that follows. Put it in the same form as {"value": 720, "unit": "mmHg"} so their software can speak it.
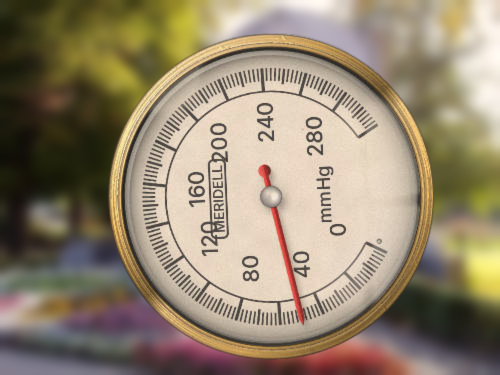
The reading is {"value": 50, "unit": "mmHg"}
